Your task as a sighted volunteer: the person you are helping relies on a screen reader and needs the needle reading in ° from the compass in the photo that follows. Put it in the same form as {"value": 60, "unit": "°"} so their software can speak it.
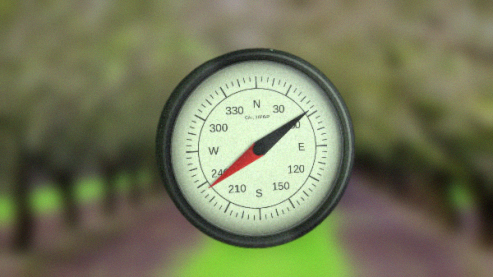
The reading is {"value": 235, "unit": "°"}
